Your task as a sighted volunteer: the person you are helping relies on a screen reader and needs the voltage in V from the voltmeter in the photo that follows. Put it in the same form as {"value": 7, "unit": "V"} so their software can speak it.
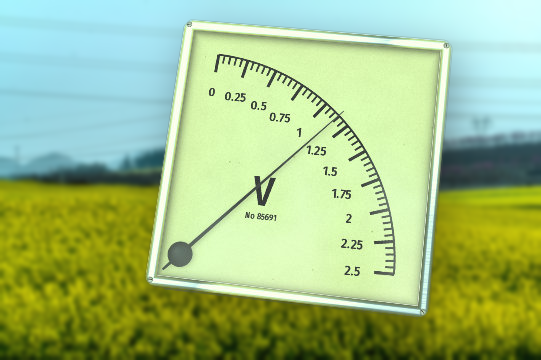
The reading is {"value": 1.15, "unit": "V"}
